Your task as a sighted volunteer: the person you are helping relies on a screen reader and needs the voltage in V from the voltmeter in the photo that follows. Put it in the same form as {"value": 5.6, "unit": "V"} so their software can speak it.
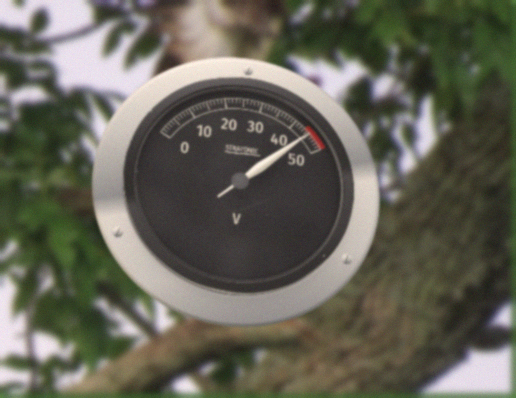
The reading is {"value": 45, "unit": "V"}
